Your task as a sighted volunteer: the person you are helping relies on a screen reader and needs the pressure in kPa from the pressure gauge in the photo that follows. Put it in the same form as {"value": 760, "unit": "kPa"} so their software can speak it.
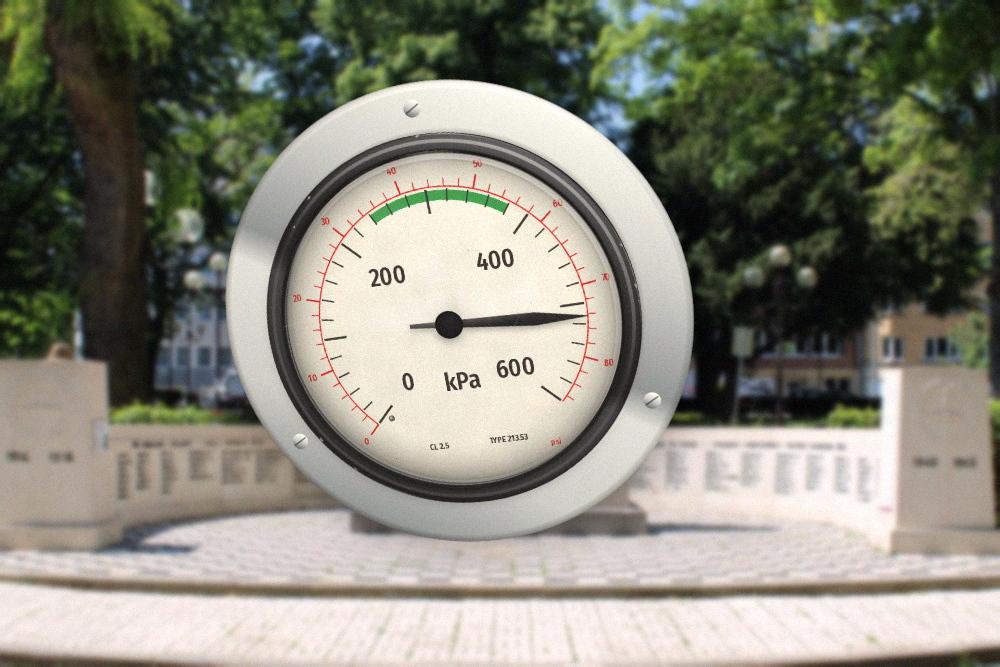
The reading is {"value": 510, "unit": "kPa"}
